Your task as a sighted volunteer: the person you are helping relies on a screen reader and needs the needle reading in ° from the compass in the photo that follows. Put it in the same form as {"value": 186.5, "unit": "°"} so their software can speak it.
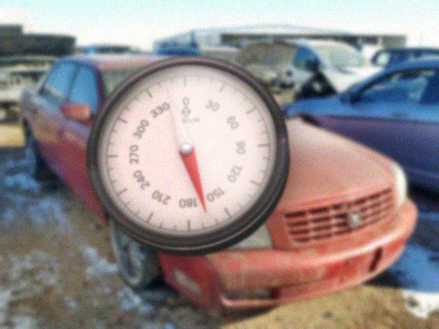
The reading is {"value": 165, "unit": "°"}
